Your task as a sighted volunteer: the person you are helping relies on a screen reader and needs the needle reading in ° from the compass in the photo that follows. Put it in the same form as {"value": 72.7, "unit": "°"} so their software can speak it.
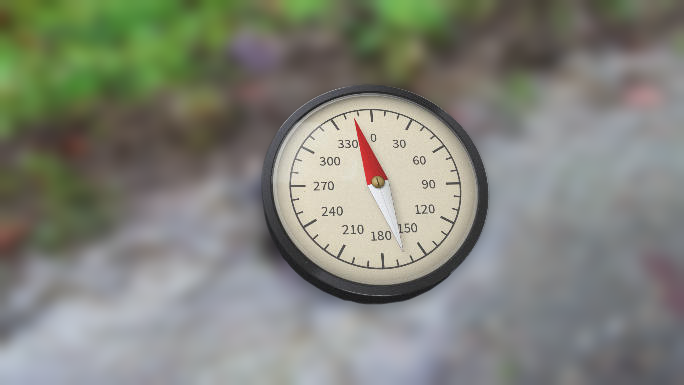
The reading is {"value": 345, "unit": "°"}
